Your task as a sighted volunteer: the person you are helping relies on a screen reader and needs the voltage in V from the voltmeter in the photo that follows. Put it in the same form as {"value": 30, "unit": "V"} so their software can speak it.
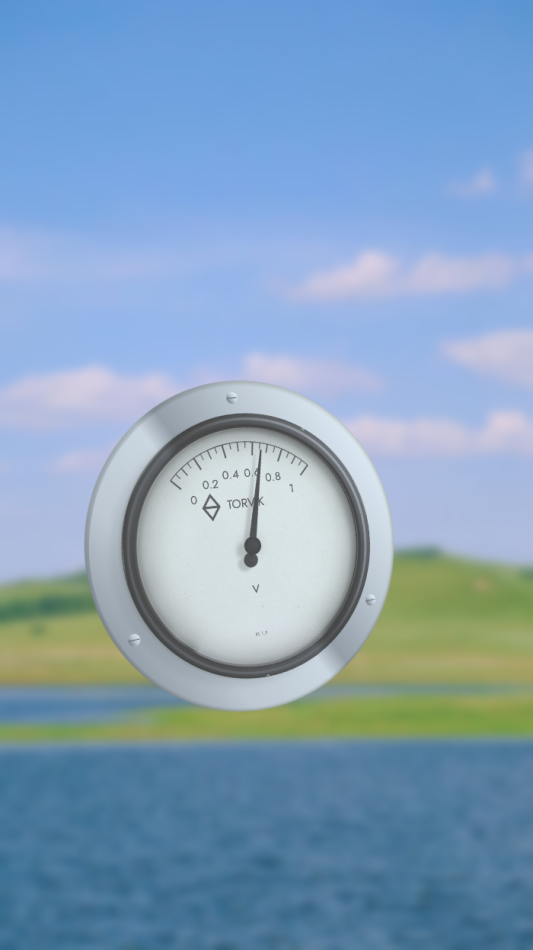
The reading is {"value": 0.65, "unit": "V"}
